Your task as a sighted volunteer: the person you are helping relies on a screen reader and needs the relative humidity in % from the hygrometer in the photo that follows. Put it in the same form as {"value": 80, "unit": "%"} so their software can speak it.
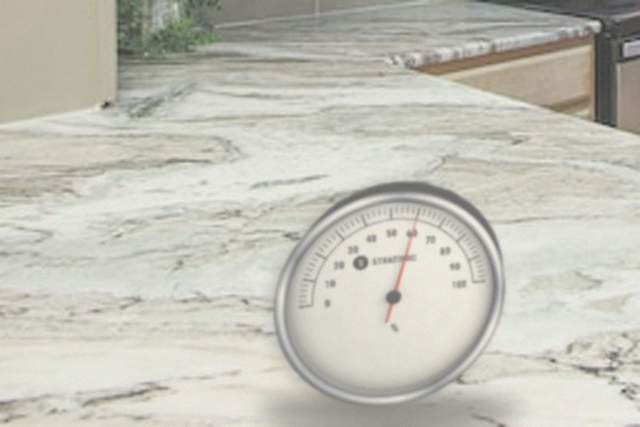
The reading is {"value": 60, "unit": "%"}
